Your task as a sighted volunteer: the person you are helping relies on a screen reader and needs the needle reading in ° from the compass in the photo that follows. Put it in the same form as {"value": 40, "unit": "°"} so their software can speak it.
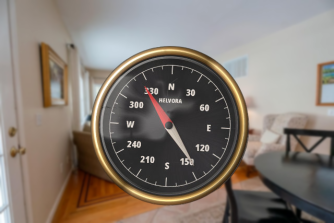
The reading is {"value": 325, "unit": "°"}
